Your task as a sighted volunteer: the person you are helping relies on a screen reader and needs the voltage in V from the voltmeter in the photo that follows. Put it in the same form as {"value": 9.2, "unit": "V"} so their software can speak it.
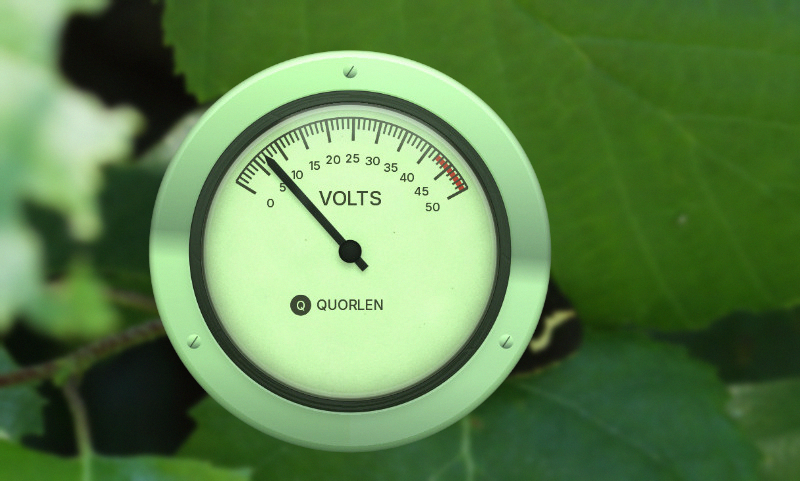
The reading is {"value": 7, "unit": "V"}
